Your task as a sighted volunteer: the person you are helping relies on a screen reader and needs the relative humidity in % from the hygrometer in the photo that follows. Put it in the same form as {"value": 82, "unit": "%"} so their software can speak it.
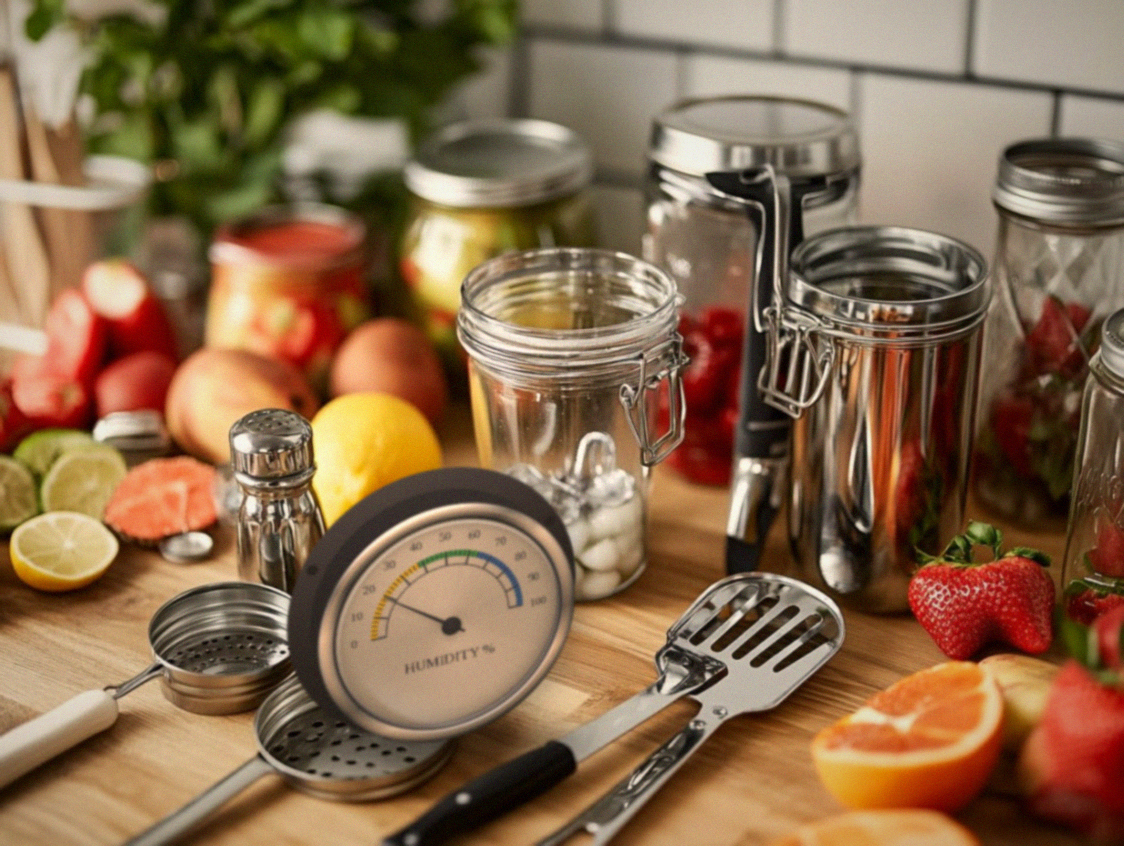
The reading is {"value": 20, "unit": "%"}
